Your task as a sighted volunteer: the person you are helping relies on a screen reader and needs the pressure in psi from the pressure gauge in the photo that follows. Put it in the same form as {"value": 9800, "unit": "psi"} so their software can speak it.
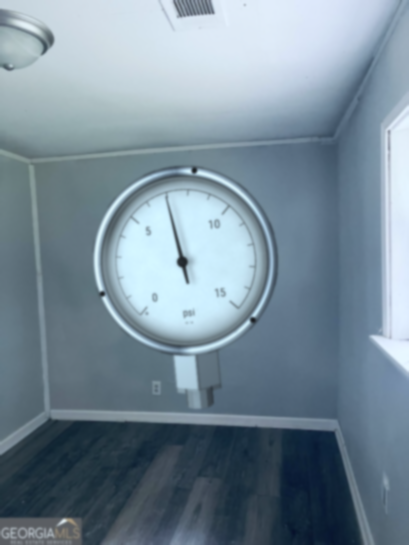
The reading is {"value": 7, "unit": "psi"}
